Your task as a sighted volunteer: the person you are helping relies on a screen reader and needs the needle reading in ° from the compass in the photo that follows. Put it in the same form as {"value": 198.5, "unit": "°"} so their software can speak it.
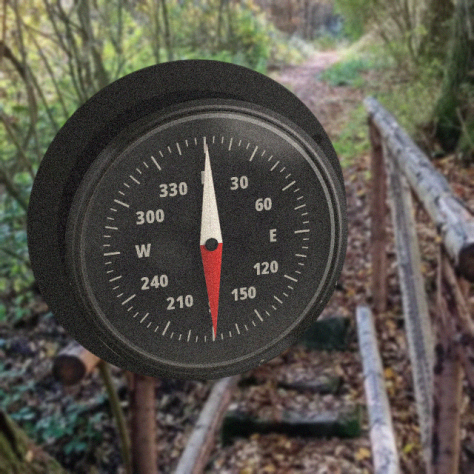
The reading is {"value": 180, "unit": "°"}
